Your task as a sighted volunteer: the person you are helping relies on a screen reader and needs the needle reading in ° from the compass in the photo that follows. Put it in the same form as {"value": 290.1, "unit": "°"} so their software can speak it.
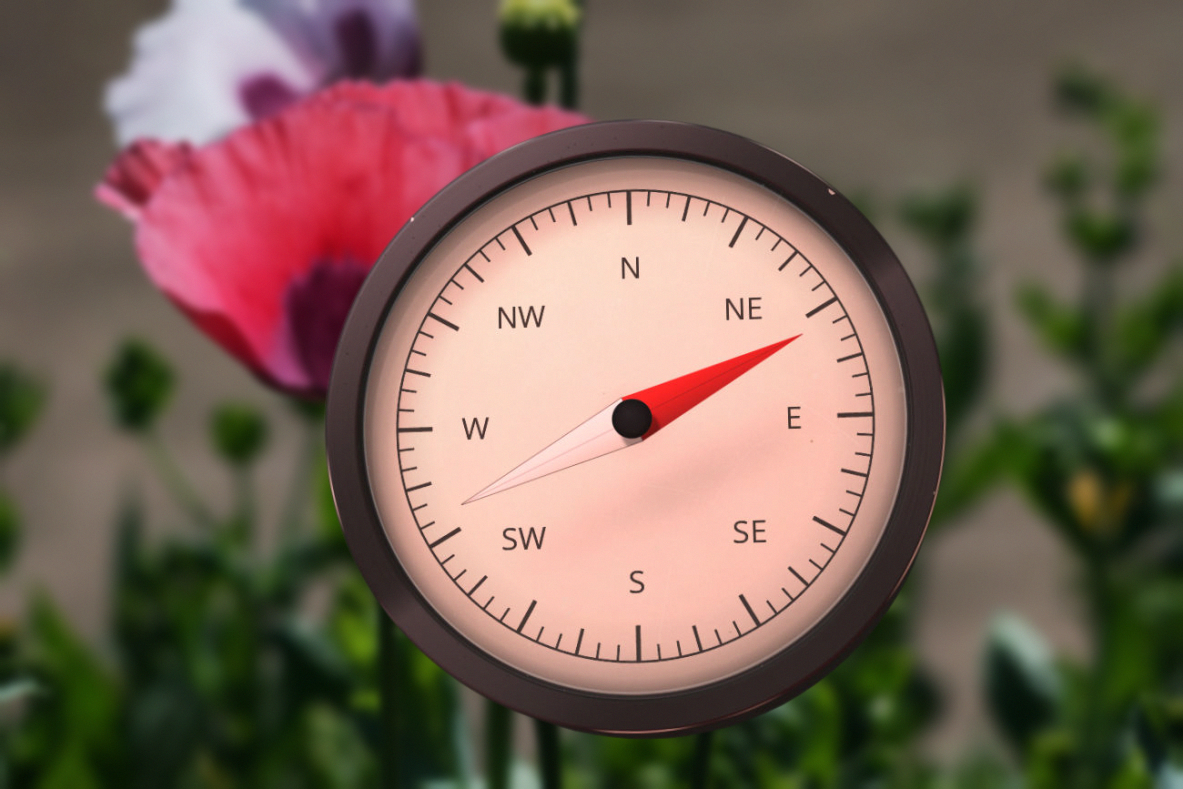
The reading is {"value": 65, "unit": "°"}
